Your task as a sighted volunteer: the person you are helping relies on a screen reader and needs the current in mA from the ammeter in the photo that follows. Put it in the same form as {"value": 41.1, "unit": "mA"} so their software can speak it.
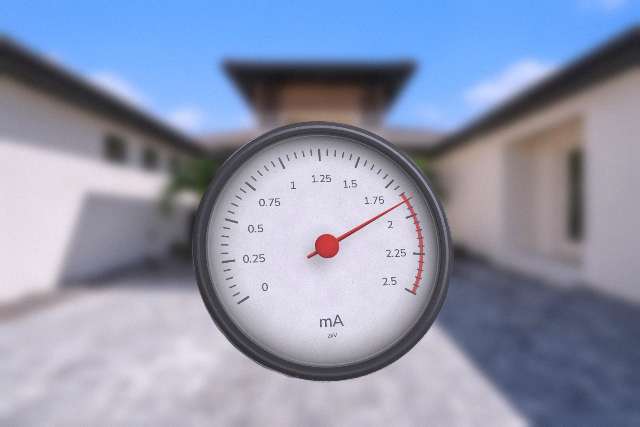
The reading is {"value": 1.9, "unit": "mA"}
